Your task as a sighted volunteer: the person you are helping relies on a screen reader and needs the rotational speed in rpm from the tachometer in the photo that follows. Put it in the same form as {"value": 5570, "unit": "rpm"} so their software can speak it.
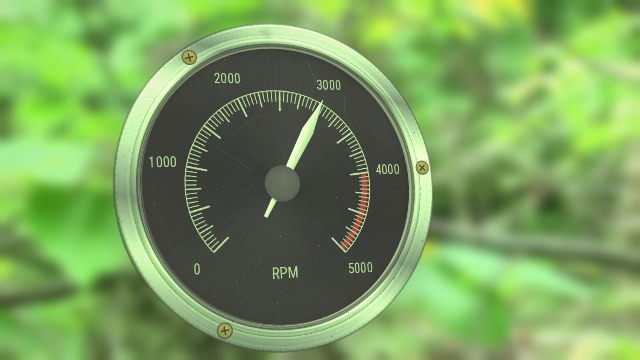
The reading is {"value": 3000, "unit": "rpm"}
